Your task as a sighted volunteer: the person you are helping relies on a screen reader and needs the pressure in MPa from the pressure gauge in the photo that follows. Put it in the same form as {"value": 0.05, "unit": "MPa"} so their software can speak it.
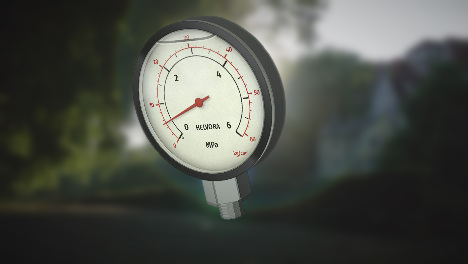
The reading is {"value": 0.5, "unit": "MPa"}
